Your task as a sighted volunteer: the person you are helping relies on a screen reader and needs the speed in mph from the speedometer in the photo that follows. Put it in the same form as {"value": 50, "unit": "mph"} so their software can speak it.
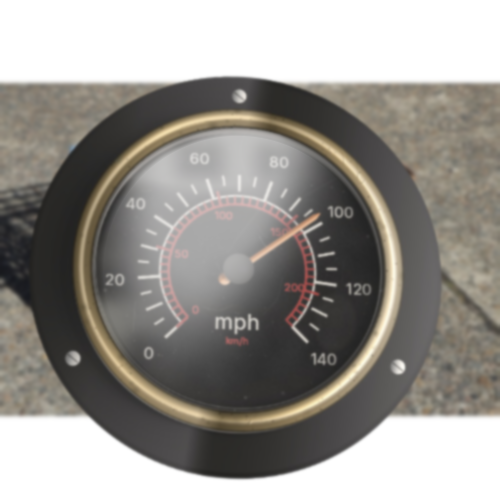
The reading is {"value": 97.5, "unit": "mph"}
